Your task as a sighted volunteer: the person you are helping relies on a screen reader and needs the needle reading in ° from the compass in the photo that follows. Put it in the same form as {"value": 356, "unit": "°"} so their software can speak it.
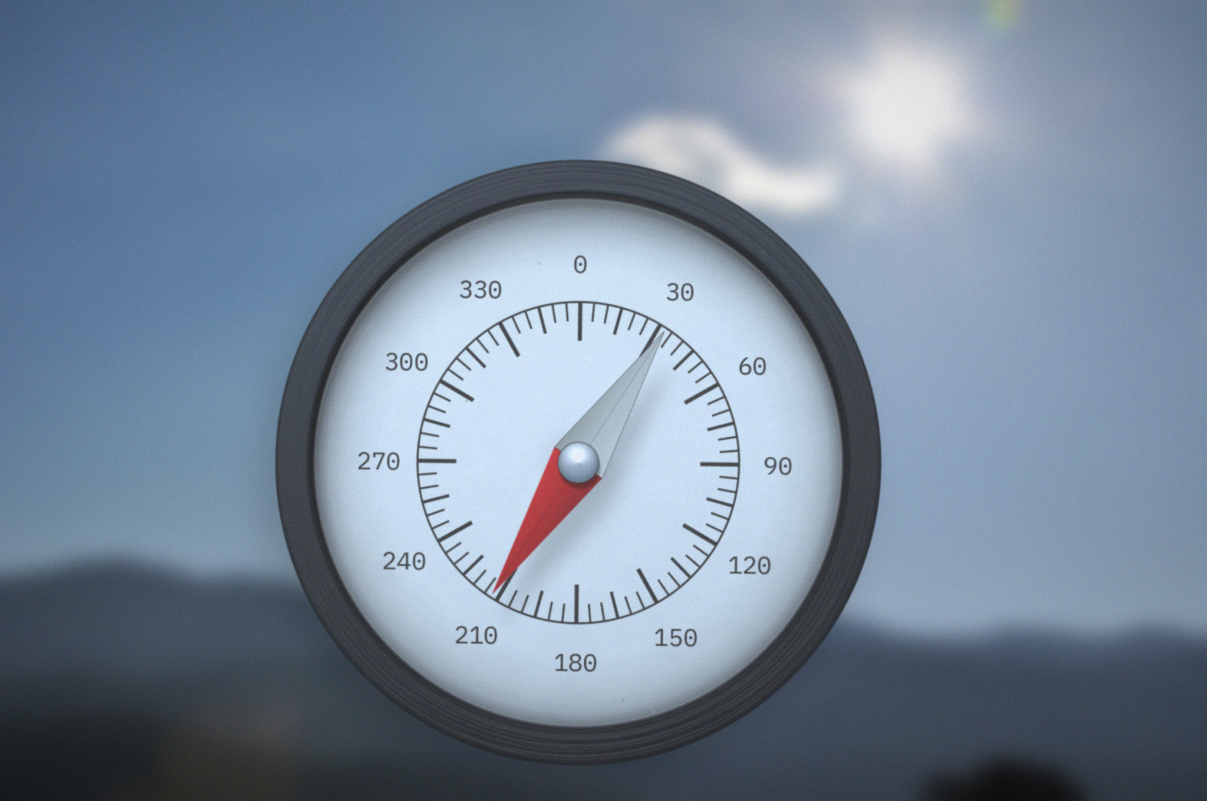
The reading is {"value": 212.5, "unit": "°"}
